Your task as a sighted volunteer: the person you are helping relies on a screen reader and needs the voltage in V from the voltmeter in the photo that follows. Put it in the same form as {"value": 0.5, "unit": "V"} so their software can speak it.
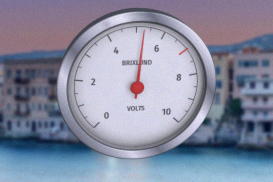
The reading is {"value": 5.25, "unit": "V"}
